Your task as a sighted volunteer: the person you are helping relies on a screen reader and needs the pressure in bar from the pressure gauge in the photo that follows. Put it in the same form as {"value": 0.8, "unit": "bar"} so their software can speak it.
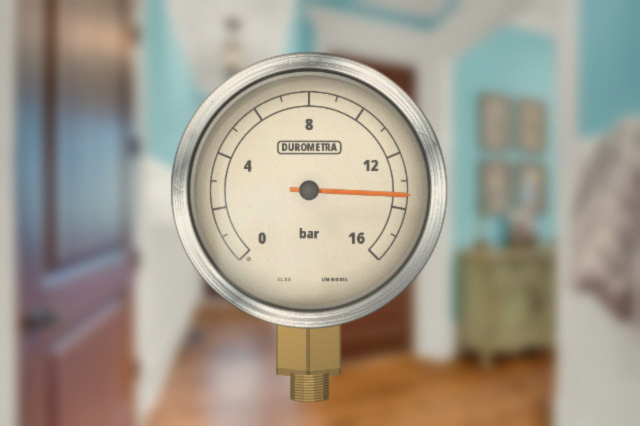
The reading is {"value": 13.5, "unit": "bar"}
